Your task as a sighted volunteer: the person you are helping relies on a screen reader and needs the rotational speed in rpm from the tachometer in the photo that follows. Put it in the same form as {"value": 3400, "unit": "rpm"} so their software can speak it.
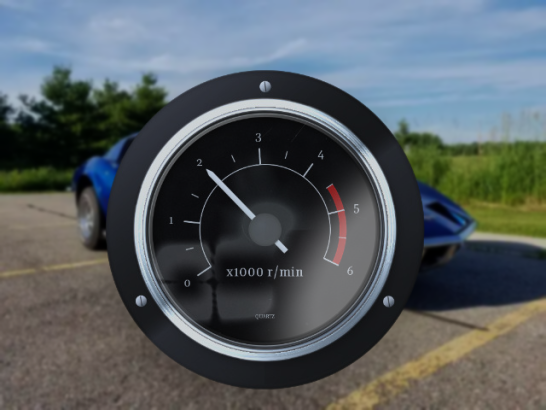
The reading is {"value": 2000, "unit": "rpm"}
